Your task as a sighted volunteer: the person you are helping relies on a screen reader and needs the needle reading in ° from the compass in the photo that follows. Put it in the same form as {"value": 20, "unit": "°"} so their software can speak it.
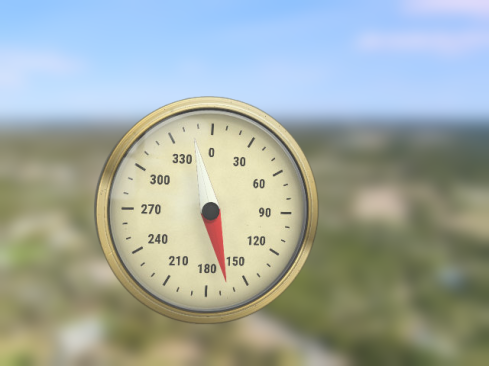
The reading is {"value": 165, "unit": "°"}
